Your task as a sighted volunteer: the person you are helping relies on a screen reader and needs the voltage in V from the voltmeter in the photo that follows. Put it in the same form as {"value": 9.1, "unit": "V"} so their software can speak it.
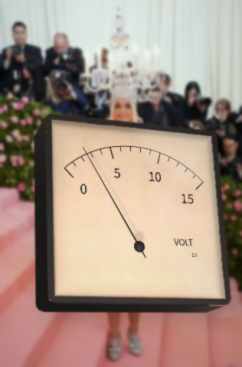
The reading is {"value": 2.5, "unit": "V"}
